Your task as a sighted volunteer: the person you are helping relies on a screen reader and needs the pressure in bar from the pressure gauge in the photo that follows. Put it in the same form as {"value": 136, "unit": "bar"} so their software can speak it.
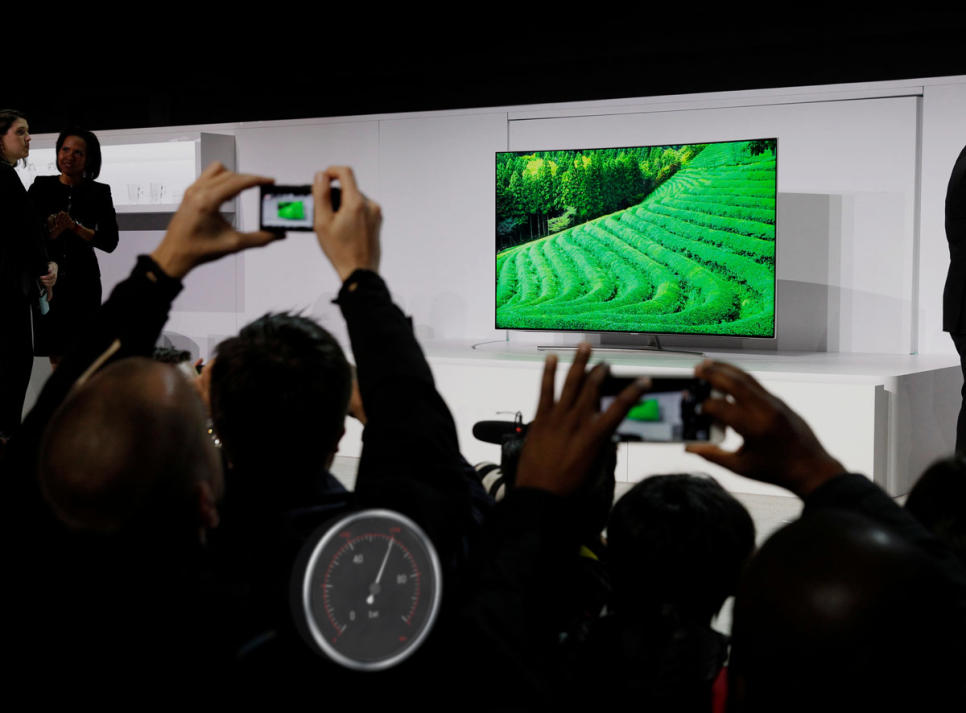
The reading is {"value": 60, "unit": "bar"}
